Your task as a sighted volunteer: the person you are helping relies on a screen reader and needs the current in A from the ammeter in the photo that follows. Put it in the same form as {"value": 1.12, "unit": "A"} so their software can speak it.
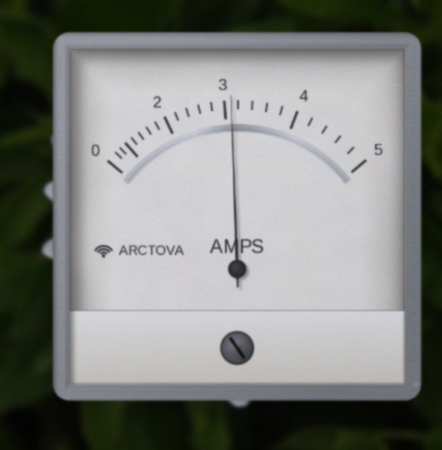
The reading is {"value": 3.1, "unit": "A"}
